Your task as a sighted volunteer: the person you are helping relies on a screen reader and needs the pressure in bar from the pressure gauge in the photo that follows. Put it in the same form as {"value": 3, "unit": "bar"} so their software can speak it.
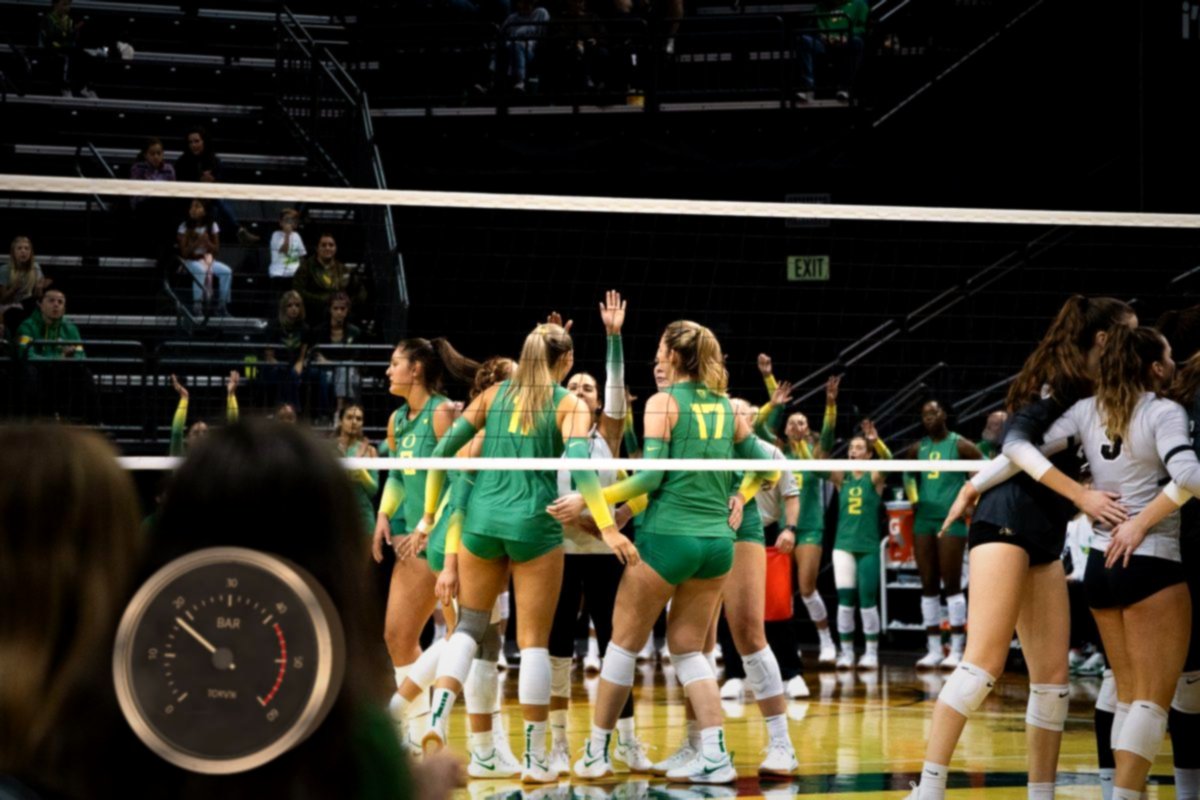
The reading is {"value": 18, "unit": "bar"}
